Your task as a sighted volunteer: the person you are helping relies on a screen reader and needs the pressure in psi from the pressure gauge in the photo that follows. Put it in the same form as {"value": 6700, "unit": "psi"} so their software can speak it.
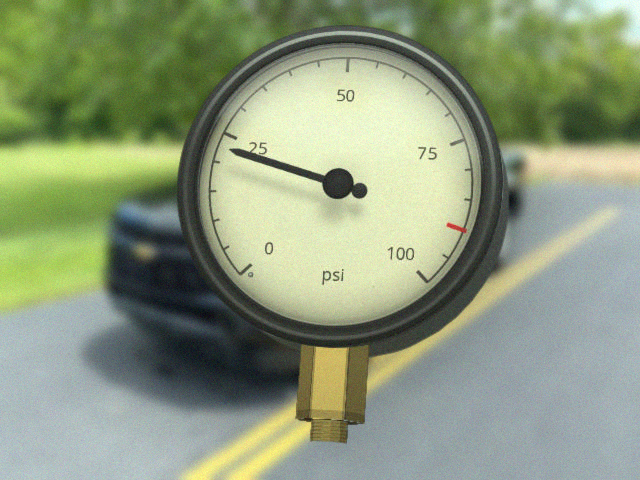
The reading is {"value": 22.5, "unit": "psi"}
